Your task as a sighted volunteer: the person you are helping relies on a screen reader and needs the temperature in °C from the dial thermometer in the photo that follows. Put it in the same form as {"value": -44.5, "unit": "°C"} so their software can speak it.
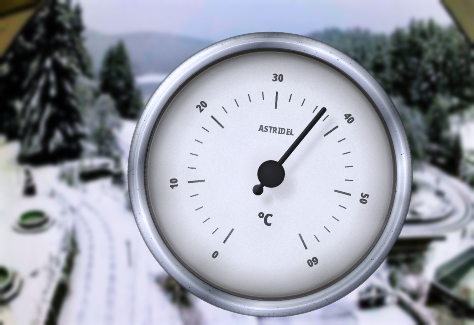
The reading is {"value": 37, "unit": "°C"}
